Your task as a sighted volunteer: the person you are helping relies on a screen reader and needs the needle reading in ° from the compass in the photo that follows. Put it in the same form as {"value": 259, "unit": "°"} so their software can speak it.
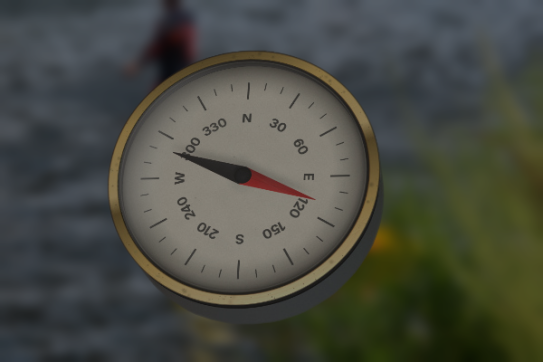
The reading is {"value": 110, "unit": "°"}
